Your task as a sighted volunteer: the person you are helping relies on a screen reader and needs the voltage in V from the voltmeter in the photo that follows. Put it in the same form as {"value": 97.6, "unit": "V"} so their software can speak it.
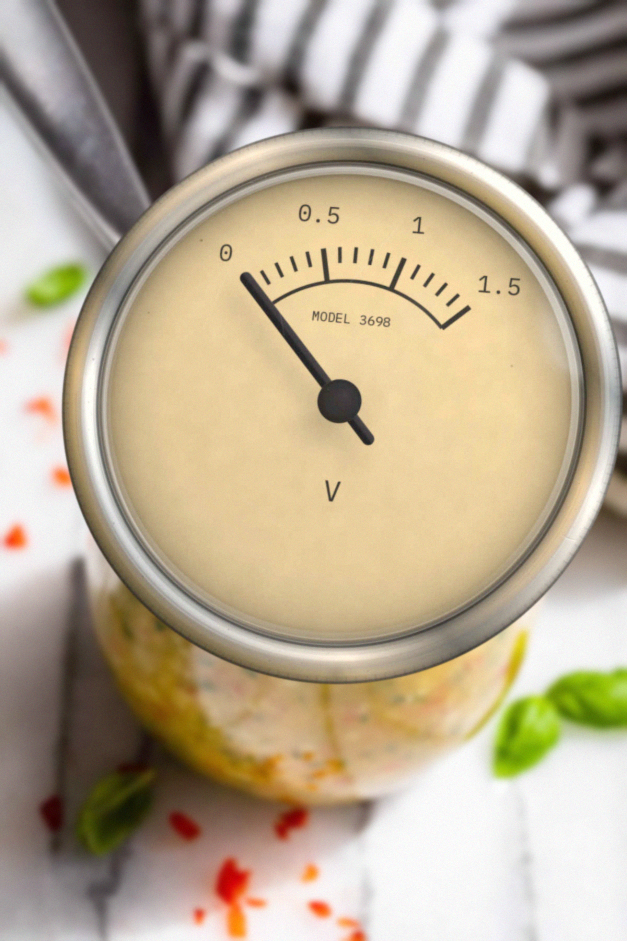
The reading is {"value": 0, "unit": "V"}
